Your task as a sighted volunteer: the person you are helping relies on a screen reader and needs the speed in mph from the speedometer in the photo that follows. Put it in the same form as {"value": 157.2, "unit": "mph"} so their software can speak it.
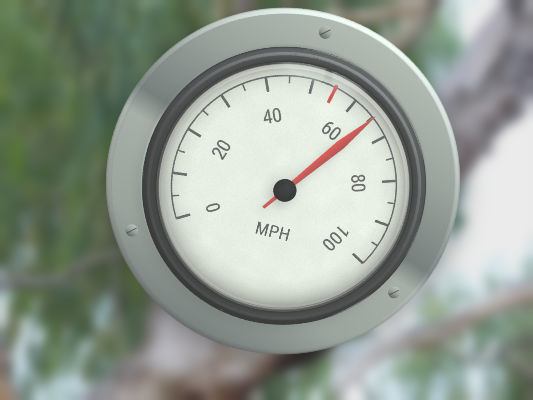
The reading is {"value": 65, "unit": "mph"}
